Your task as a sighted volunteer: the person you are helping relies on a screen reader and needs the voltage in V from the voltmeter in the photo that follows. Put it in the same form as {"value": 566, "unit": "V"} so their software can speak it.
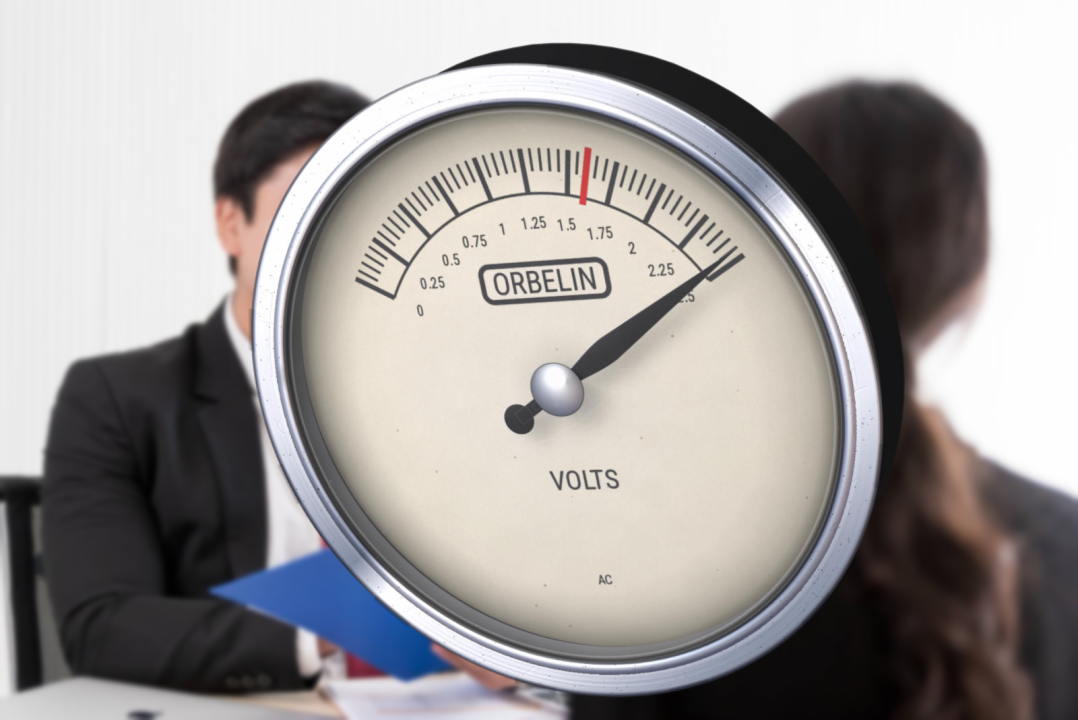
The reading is {"value": 2.45, "unit": "V"}
